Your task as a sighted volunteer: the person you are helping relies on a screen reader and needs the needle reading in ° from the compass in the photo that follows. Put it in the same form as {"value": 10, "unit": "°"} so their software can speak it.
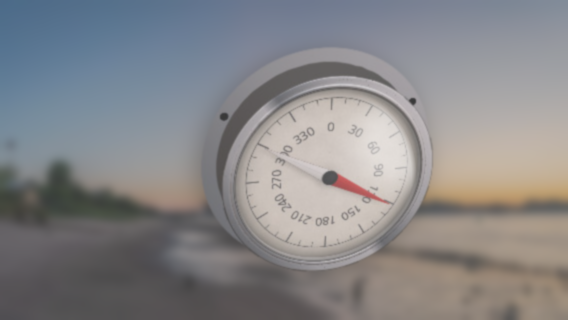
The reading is {"value": 120, "unit": "°"}
